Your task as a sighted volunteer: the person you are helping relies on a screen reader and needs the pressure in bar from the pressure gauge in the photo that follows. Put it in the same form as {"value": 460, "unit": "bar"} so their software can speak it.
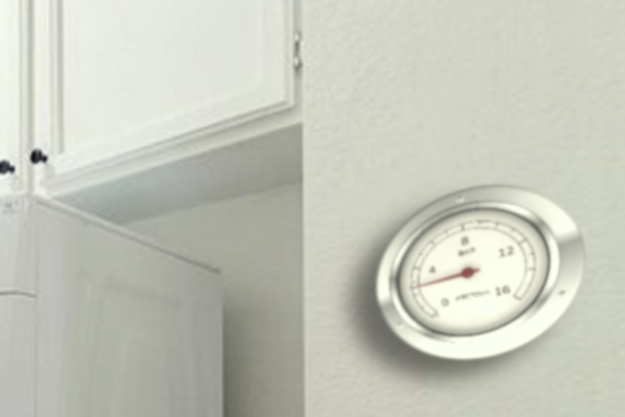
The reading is {"value": 2.5, "unit": "bar"}
